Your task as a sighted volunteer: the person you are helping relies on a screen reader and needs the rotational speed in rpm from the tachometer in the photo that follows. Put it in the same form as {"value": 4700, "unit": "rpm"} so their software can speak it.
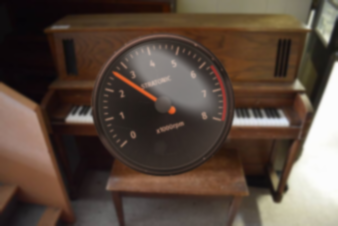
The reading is {"value": 2600, "unit": "rpm"}
